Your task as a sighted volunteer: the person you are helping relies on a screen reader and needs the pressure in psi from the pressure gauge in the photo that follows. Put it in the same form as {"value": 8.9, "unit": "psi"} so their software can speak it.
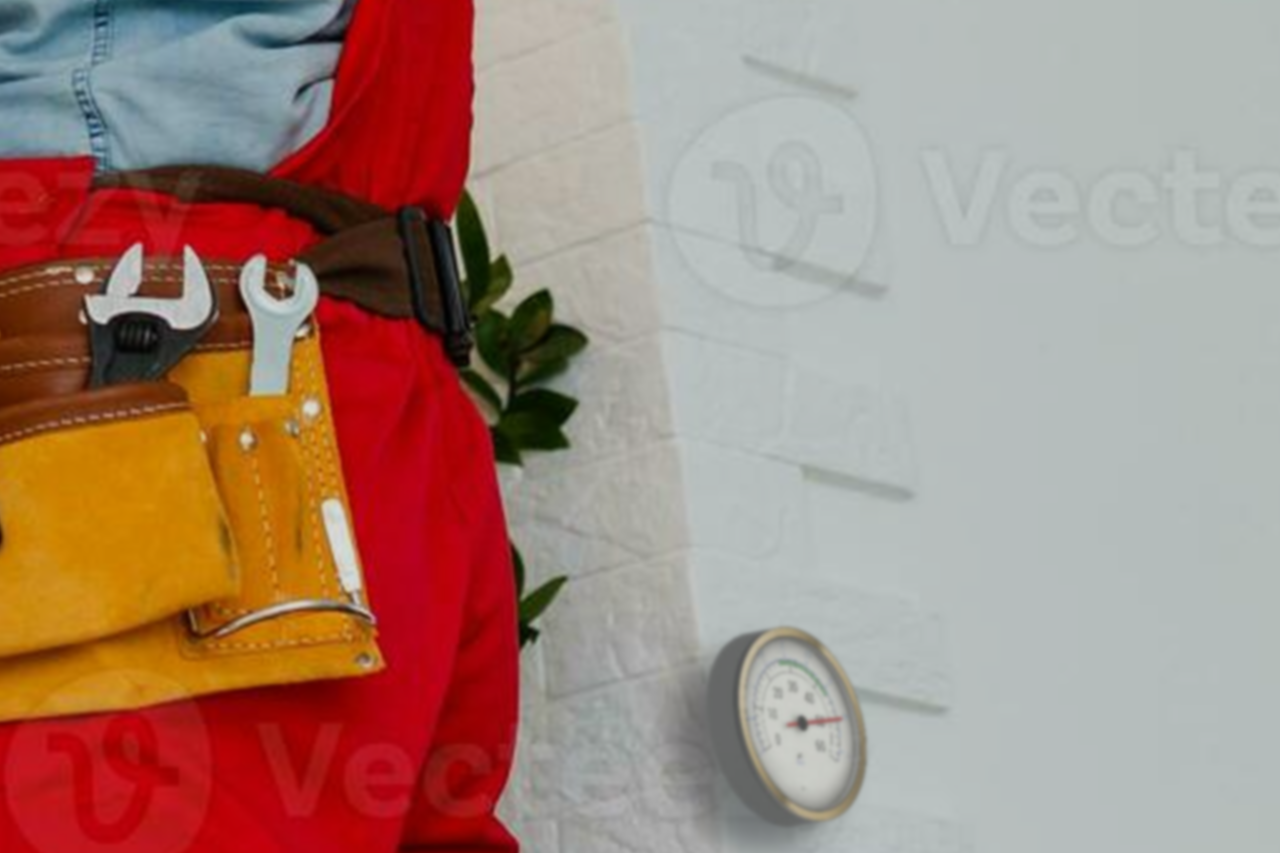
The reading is {"value": 50, "unit": "psi"}
